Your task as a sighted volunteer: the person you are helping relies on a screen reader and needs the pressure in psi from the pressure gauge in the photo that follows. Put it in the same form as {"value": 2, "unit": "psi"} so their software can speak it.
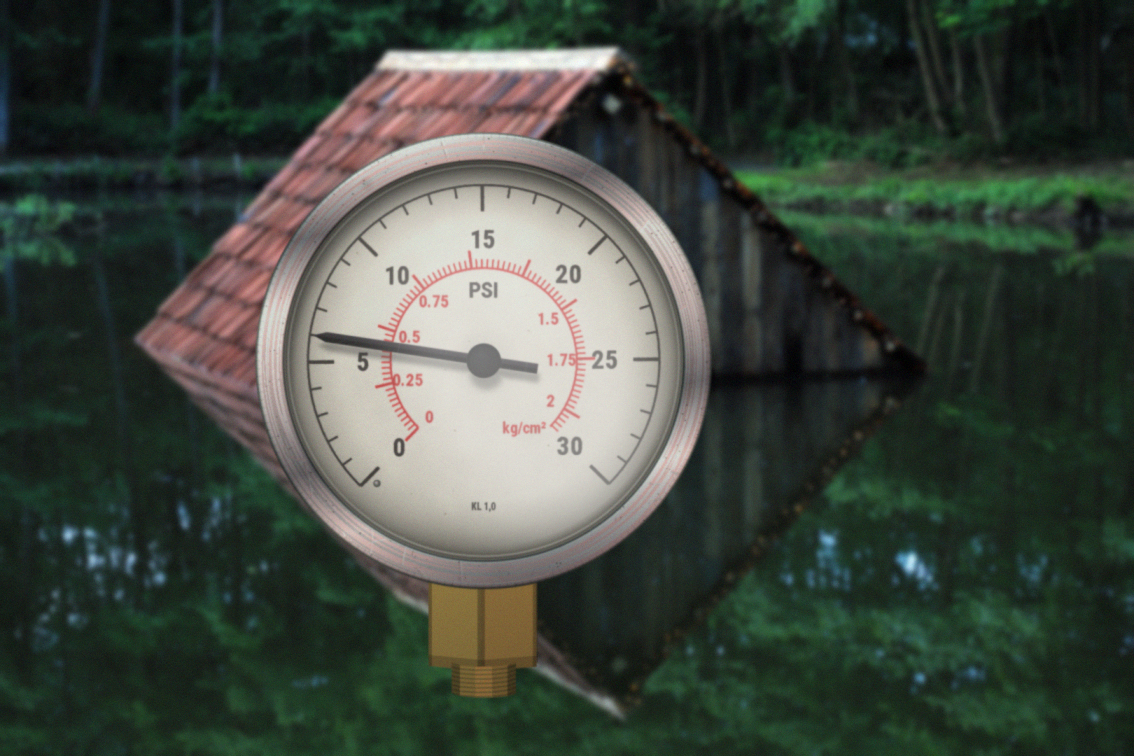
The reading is {"value": 6, "unit": "psi"}
